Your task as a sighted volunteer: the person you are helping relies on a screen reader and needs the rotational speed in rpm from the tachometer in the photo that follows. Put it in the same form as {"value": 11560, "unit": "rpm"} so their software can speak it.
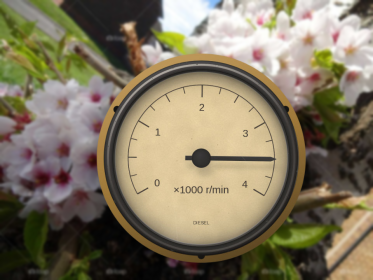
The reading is {"value": 3500, "unit": "rpm"}
